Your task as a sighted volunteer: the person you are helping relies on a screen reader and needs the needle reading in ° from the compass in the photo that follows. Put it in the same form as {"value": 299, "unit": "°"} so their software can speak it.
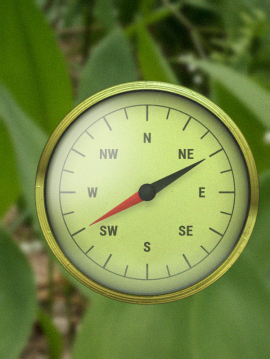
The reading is {"value": 240, "unit": "°"}
